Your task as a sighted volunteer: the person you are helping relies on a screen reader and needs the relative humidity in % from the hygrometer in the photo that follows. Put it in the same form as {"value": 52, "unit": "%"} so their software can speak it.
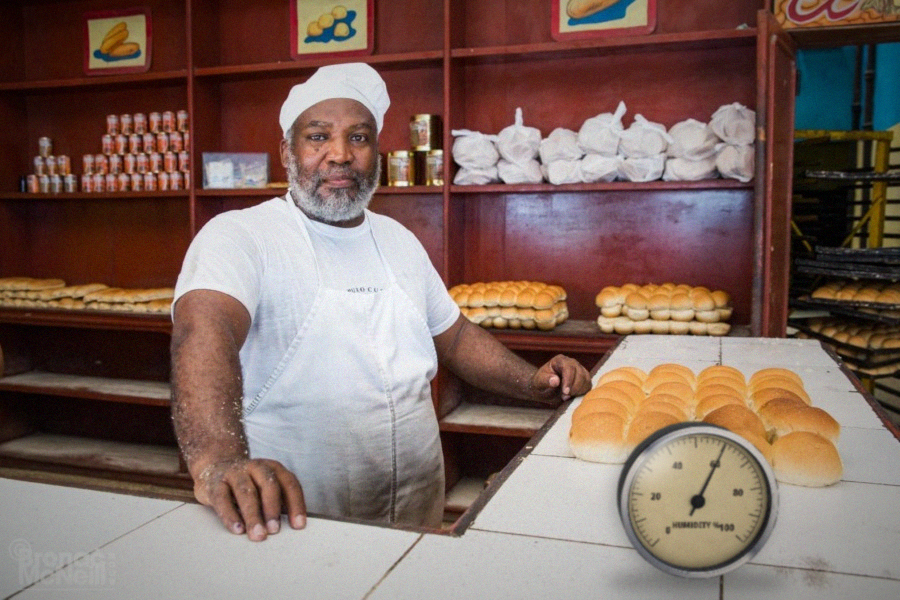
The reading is {"value": 60, "unit": "%"}
